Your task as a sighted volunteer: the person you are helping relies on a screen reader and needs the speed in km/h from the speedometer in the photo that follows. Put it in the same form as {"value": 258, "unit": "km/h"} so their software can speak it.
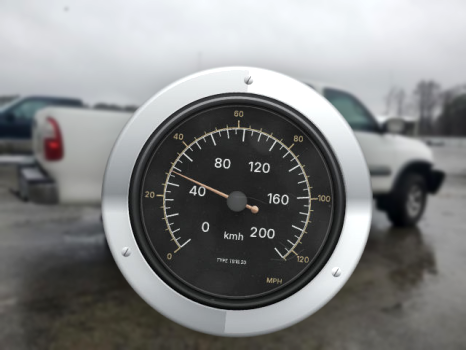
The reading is {"value": 47.5, "unit": "km/h"}
